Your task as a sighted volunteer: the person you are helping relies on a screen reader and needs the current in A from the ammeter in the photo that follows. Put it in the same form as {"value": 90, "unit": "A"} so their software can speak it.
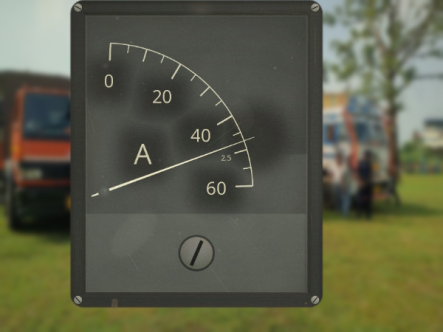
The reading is {"value": 47.5, "unit": "A"}
